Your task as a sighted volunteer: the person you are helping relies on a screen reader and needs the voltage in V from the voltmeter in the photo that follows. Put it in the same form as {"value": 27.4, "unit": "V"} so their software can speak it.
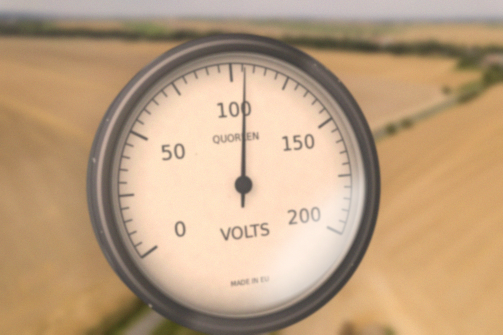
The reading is {"value": 105, "unit": "V"}
